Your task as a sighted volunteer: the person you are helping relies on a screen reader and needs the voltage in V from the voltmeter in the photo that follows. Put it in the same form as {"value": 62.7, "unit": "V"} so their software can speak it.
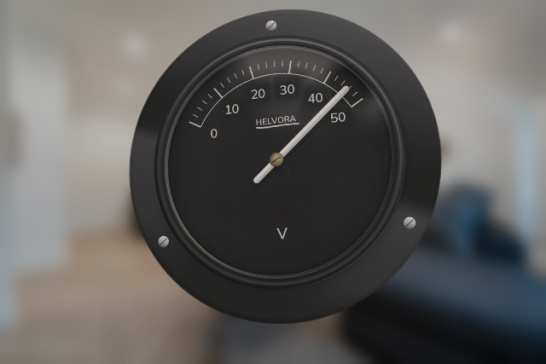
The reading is {"value": 46, "unit": "V"}
